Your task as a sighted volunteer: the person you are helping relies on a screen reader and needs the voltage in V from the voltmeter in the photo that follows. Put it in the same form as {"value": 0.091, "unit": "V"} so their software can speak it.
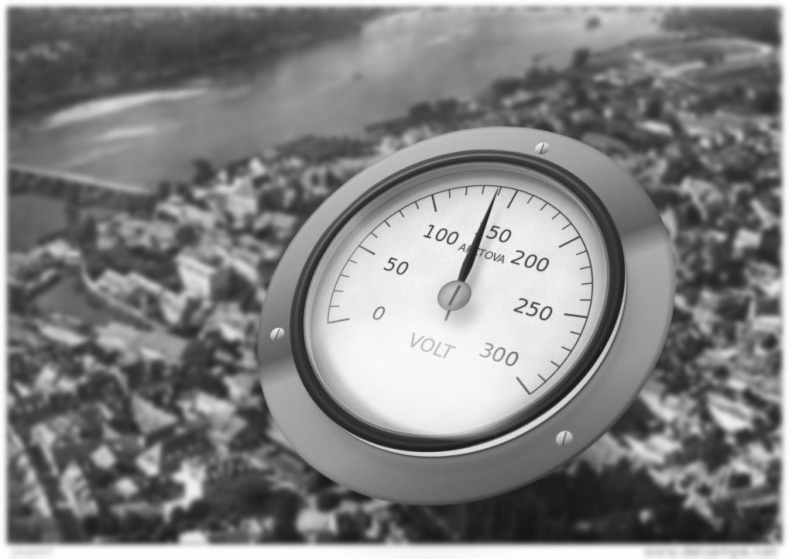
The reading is {"value": 140, "unit": "V"}
